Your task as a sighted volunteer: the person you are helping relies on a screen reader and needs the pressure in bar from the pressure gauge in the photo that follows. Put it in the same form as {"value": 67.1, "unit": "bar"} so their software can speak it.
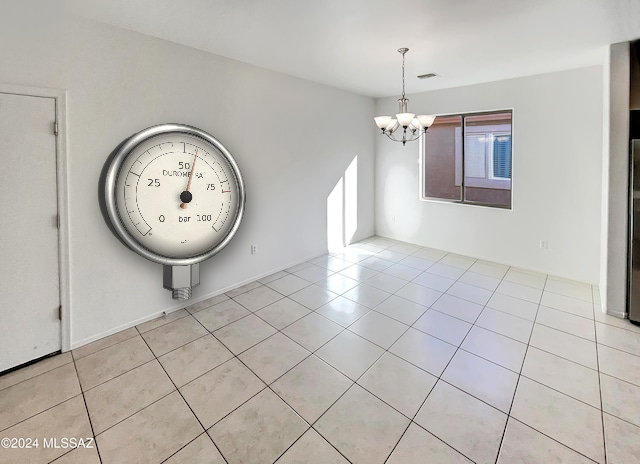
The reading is {"value": 55, "unit": "bar"}
